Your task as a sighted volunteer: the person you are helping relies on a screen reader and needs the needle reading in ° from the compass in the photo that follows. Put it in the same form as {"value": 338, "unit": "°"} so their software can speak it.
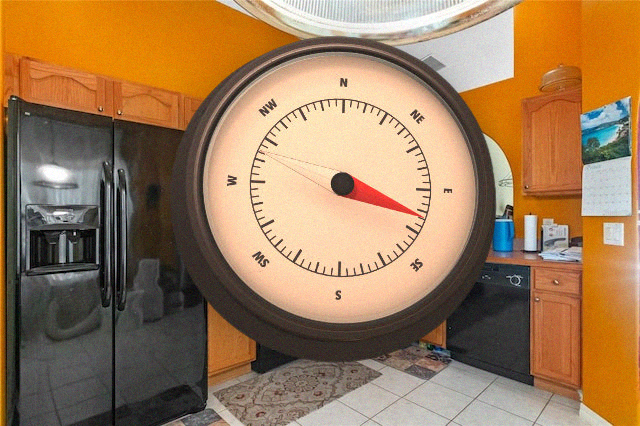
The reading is {"value": 110, "unit": "°"}
